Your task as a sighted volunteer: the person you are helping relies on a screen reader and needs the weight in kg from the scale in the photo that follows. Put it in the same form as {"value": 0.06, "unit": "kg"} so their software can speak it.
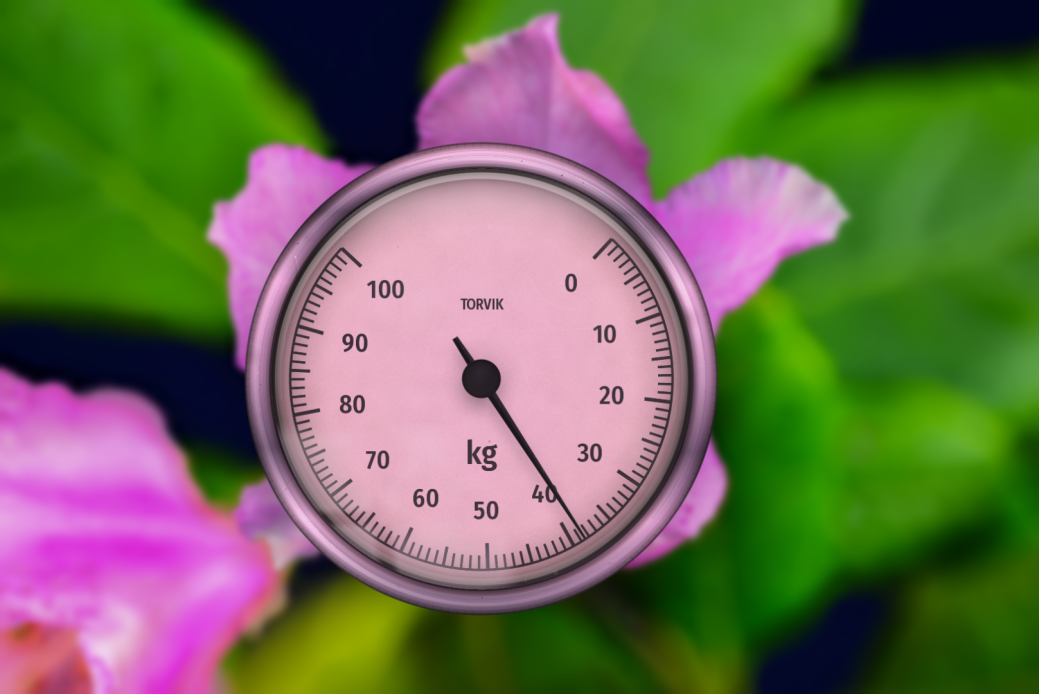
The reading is {"value": 38.5, "unit": "kg"}
